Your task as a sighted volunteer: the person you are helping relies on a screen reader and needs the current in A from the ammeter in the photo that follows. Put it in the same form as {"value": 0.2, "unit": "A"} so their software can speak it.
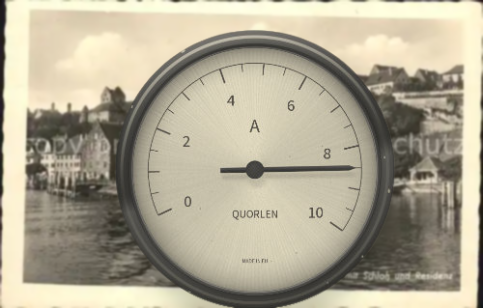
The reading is {"value": 8.5, "unit": "A"}
